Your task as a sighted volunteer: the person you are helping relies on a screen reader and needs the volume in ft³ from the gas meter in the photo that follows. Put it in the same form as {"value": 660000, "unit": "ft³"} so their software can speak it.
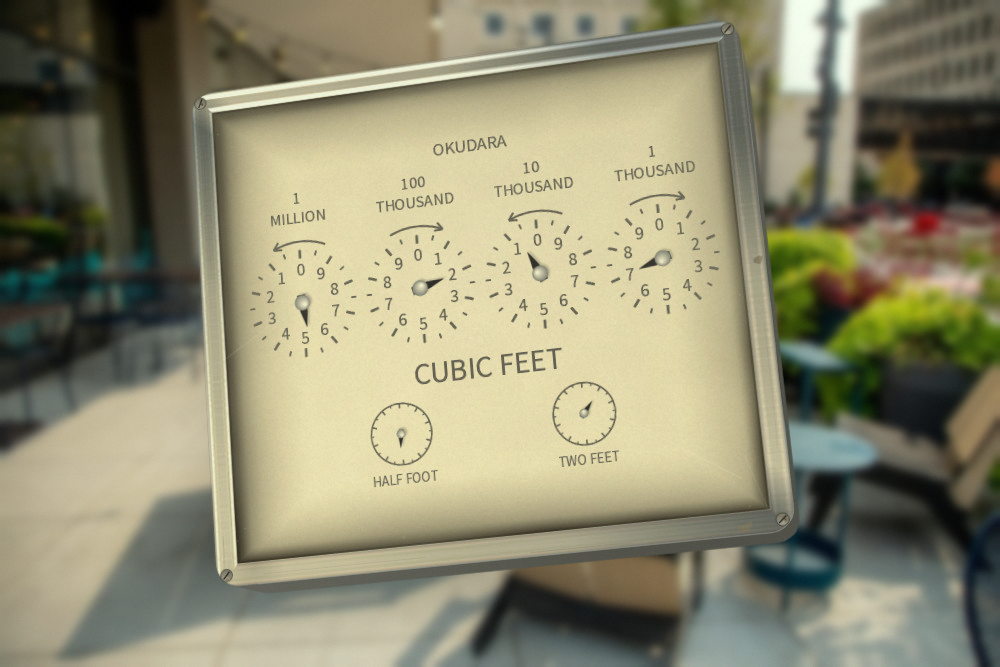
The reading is {"value": 520700, "unit": "ft³"}
